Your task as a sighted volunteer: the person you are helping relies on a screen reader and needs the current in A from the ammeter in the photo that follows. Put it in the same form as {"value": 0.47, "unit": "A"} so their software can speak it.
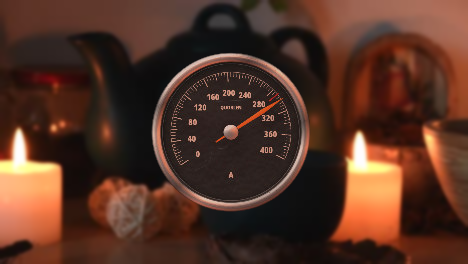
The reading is {"value": 300, "unit": "A"}
